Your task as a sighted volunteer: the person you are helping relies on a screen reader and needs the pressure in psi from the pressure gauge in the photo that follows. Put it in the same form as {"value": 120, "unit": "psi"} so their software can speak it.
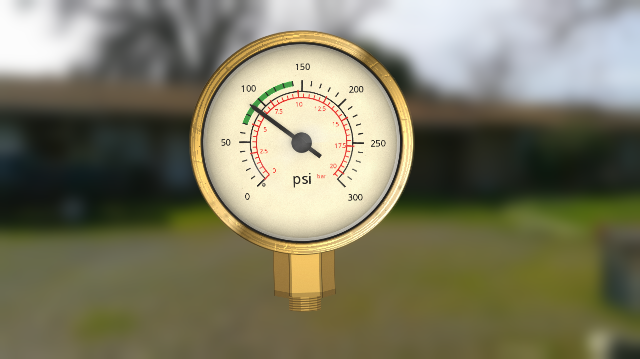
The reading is {"value": 90, "unit": "psi"}
